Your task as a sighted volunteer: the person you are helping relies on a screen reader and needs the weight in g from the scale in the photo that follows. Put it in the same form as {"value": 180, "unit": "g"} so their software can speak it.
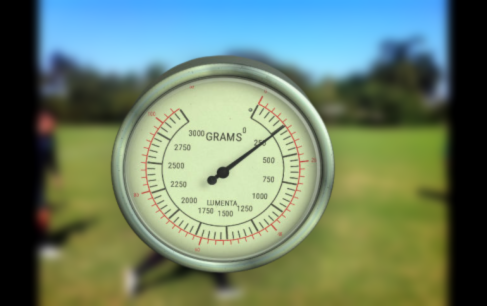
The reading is {"value": 250, "unit": "g"}
